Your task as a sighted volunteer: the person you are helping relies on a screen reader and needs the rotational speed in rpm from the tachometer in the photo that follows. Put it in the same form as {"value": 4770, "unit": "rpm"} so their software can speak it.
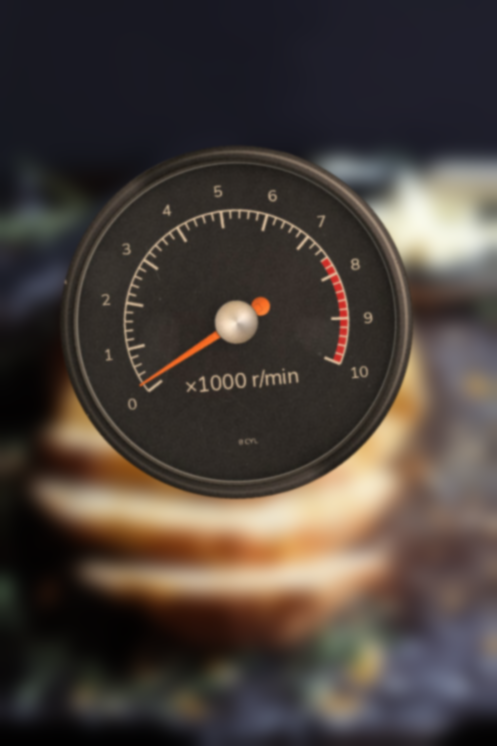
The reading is {"value": 200, "unit": "rpm"}
